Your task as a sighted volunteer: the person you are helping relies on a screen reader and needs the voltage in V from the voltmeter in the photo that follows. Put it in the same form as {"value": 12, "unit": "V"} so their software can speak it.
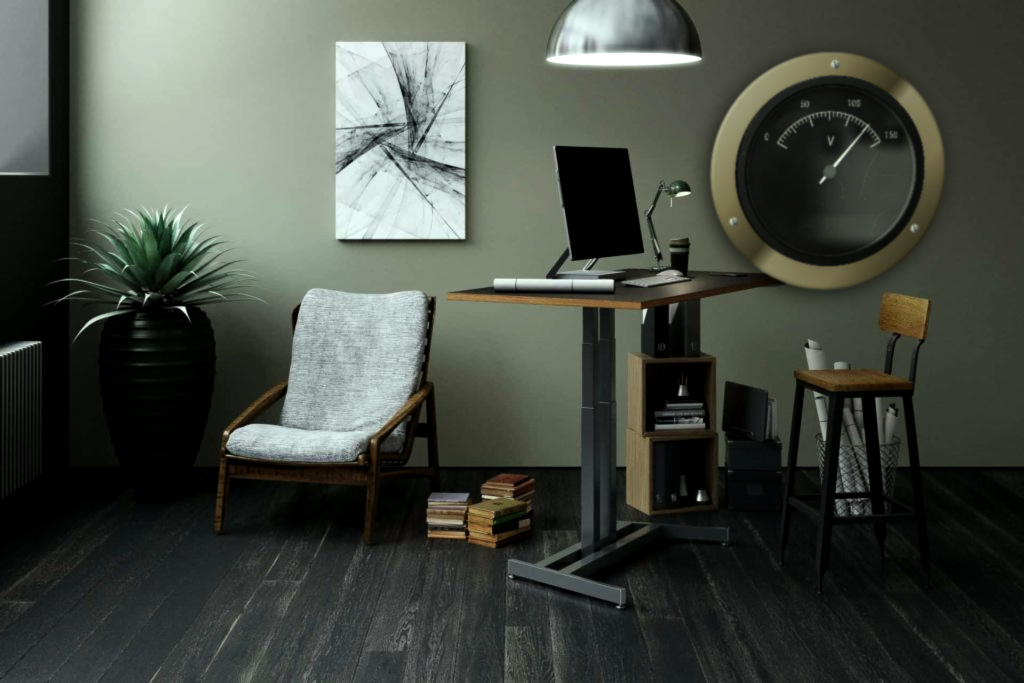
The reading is {"value": 125, "unit": "V"}
